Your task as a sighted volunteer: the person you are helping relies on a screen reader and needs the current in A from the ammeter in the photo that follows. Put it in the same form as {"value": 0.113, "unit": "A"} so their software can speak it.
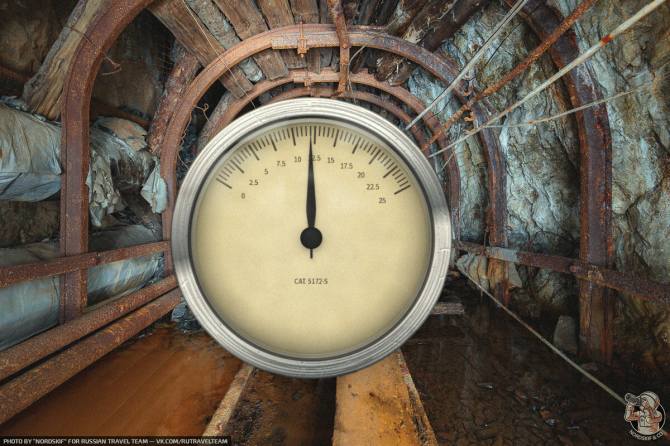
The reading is {"value": 12, "unit": "A"}
